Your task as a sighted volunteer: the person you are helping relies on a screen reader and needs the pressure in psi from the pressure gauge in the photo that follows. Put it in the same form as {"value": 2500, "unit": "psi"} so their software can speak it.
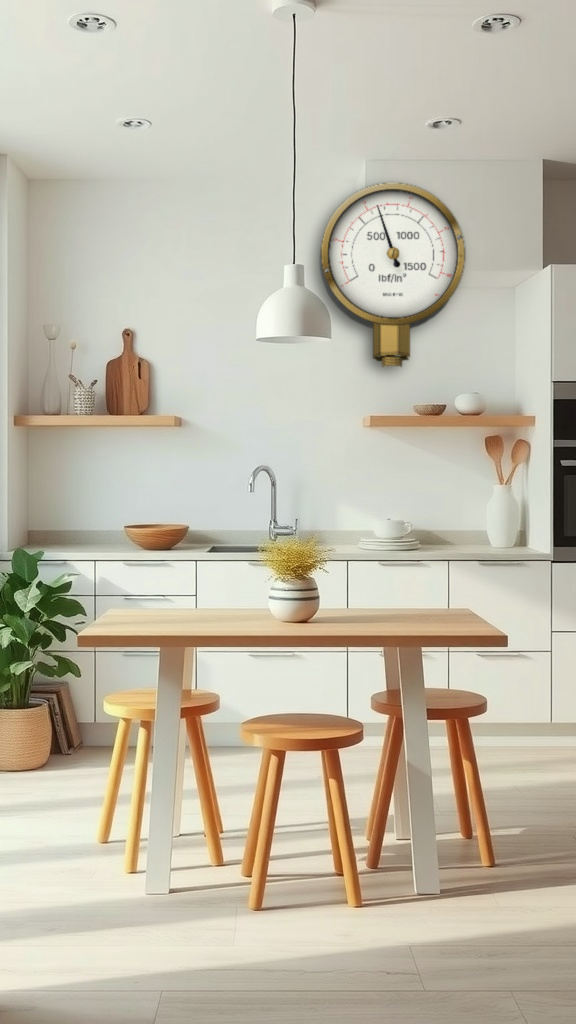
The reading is {"value": 650, "unit": "psi"}
